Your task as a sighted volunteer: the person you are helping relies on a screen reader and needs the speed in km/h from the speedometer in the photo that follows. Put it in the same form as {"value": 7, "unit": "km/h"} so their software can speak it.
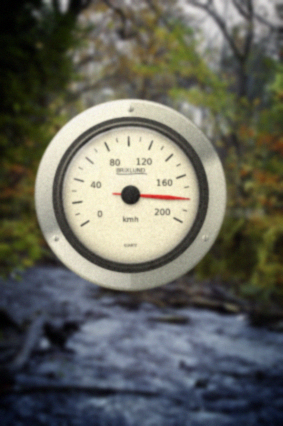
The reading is {"value": 180, "unit": "km/h"}
